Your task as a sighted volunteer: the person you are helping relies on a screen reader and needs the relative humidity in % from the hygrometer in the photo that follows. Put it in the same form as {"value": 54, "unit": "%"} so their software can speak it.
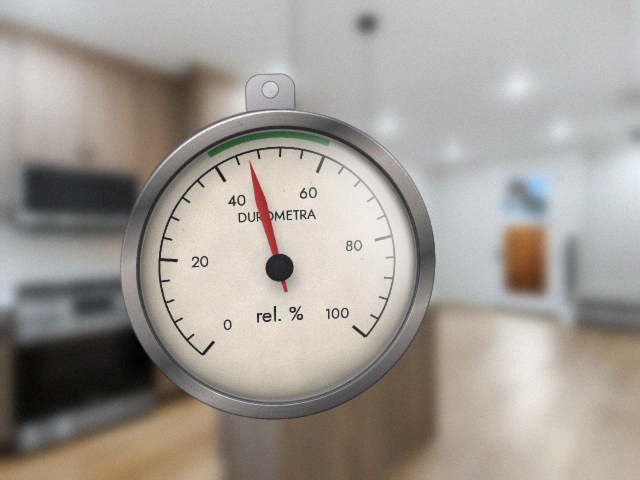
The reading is {"value": 46, "unit": "%"}
